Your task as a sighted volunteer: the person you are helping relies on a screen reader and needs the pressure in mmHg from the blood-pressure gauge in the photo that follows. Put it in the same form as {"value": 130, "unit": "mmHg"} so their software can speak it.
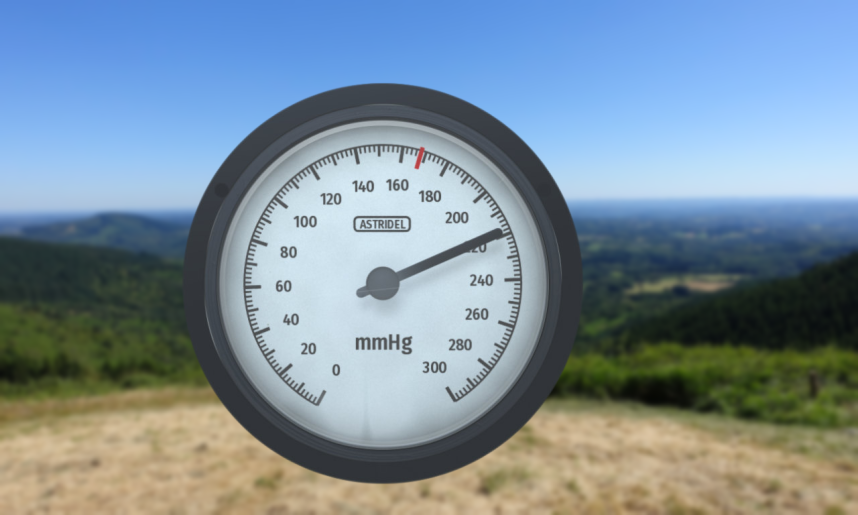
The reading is {"value": 218, "unit": "mmHg"}
